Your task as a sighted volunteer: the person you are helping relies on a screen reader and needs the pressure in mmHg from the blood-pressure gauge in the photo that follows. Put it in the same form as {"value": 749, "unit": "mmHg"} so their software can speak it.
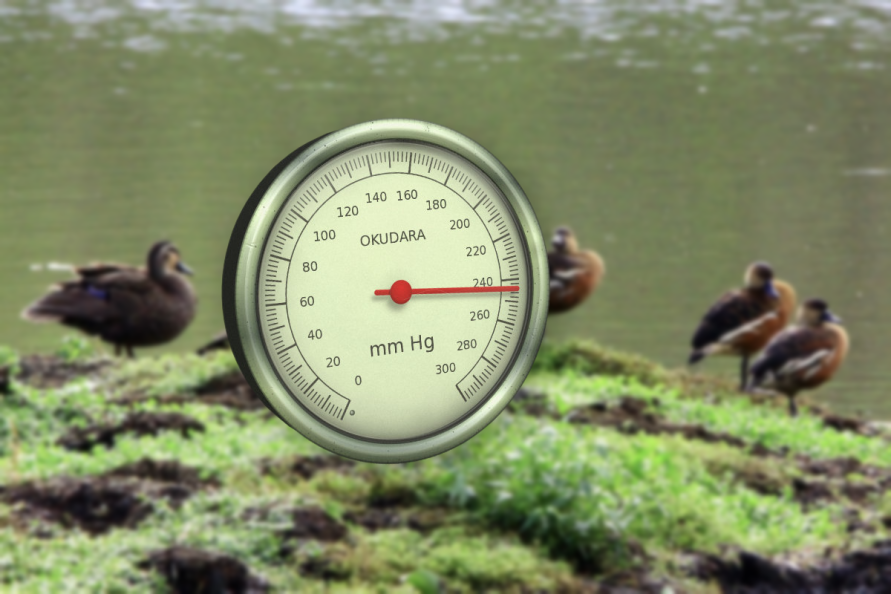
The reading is {"value": 244, "unit": "mmHg"}
